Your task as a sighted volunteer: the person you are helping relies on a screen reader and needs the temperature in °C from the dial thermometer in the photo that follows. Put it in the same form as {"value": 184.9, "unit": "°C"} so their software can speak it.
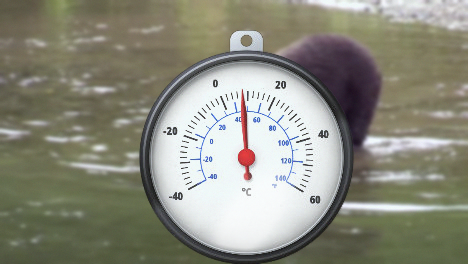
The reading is {"value": 8, "unit": "°C"}
